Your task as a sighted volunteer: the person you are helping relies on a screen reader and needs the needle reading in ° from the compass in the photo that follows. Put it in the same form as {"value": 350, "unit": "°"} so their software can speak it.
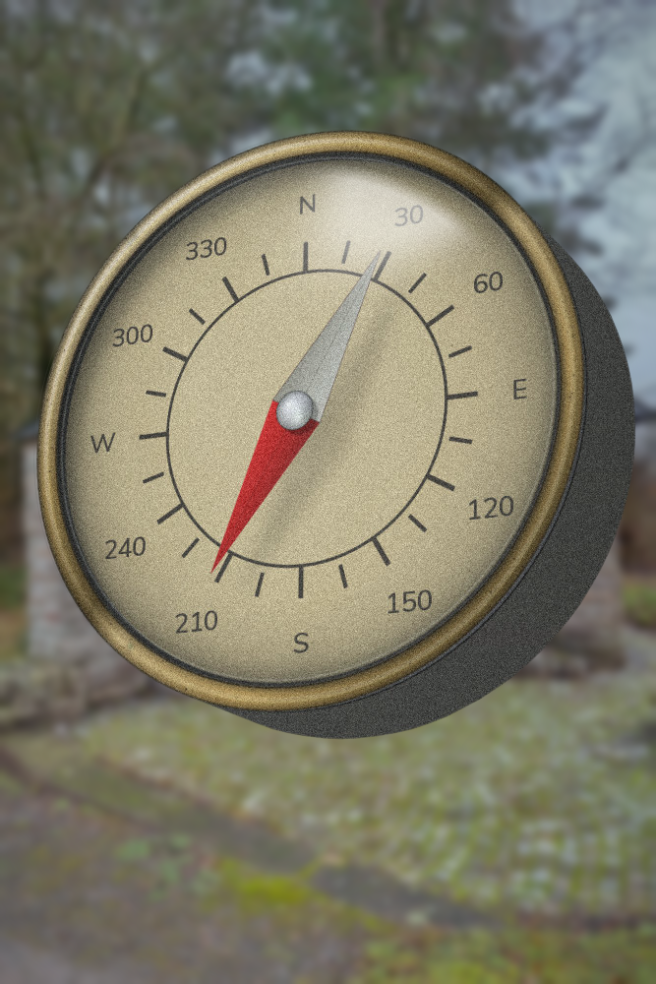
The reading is {"value": 210, "unit": "°"}
